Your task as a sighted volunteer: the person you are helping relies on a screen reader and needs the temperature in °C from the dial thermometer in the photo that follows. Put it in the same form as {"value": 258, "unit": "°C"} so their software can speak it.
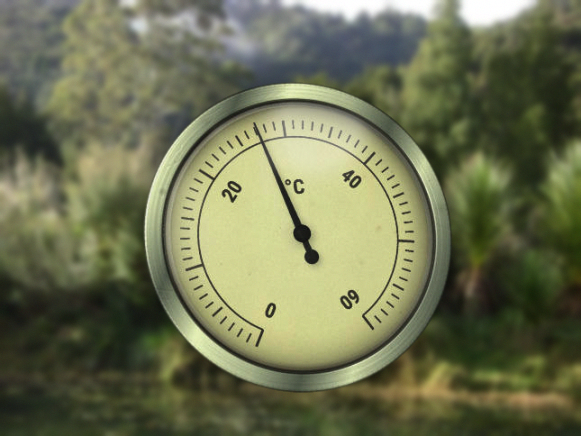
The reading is {"value": 27, "unit": "°C"}
